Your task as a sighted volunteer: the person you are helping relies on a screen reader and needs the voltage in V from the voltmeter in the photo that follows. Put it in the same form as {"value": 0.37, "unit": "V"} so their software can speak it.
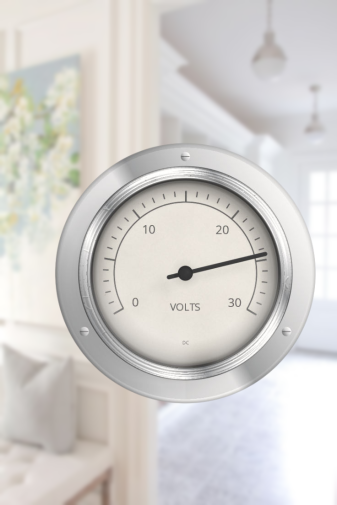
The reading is {"value": 24.5, "unit": "V"}
